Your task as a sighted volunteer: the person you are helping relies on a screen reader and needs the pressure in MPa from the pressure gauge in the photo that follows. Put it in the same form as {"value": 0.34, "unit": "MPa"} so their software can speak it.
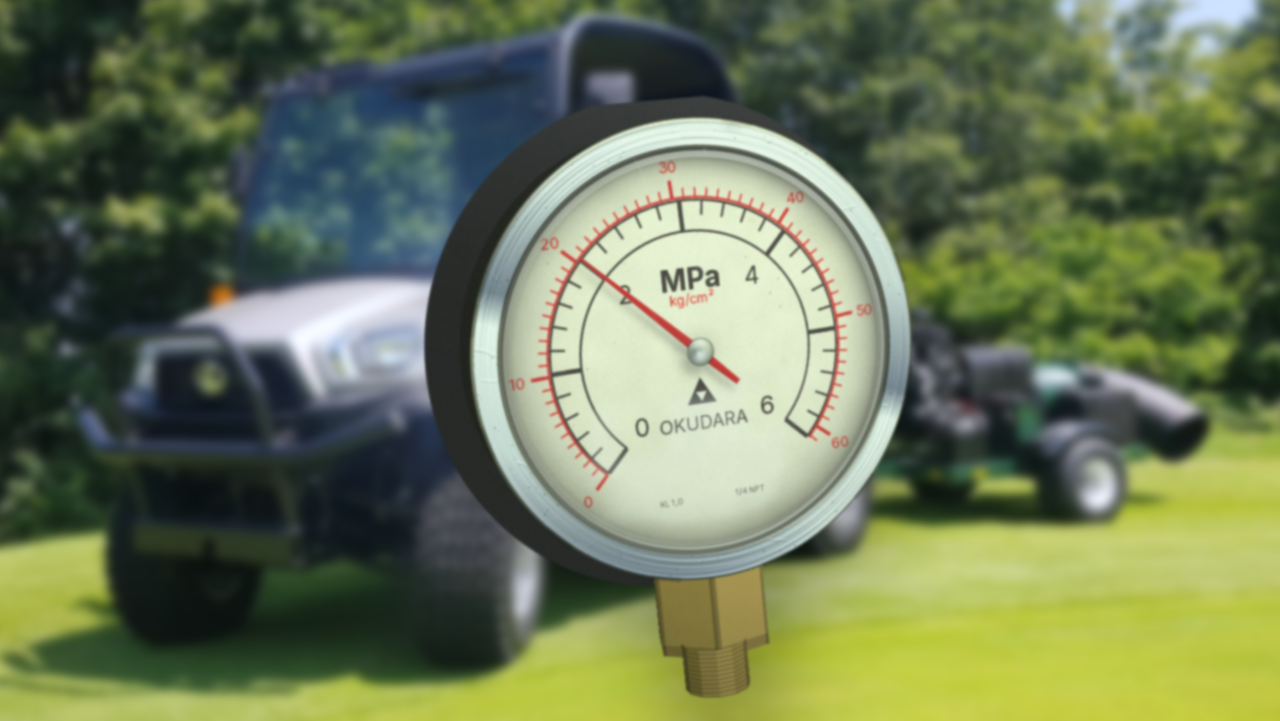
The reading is {"value": 2, "unit": "MPa"}
